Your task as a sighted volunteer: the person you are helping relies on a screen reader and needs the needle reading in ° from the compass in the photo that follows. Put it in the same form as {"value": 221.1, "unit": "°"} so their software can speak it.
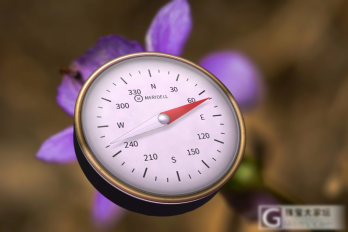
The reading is {"value": 70, "unit": "°"}
